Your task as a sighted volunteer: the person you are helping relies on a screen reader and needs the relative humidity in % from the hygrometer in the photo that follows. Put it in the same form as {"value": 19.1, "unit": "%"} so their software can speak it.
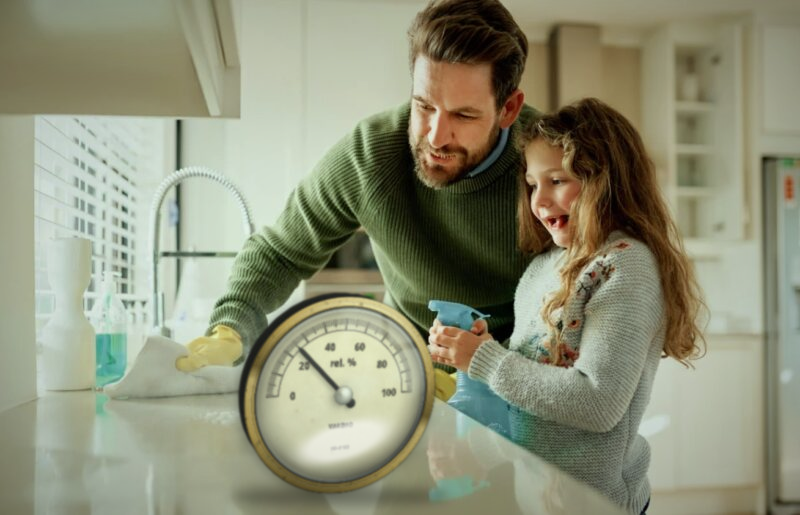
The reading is {"value": 25, "unit": "%"}
